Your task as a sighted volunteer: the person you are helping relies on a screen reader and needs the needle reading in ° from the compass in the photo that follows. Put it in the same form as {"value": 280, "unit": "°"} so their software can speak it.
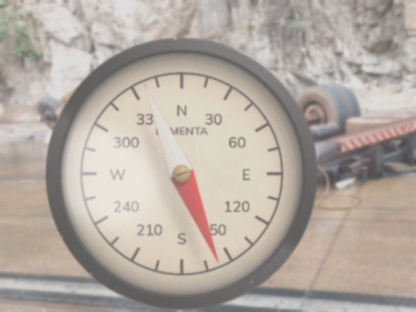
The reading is {"value": 157.5, "unit": "°"}
